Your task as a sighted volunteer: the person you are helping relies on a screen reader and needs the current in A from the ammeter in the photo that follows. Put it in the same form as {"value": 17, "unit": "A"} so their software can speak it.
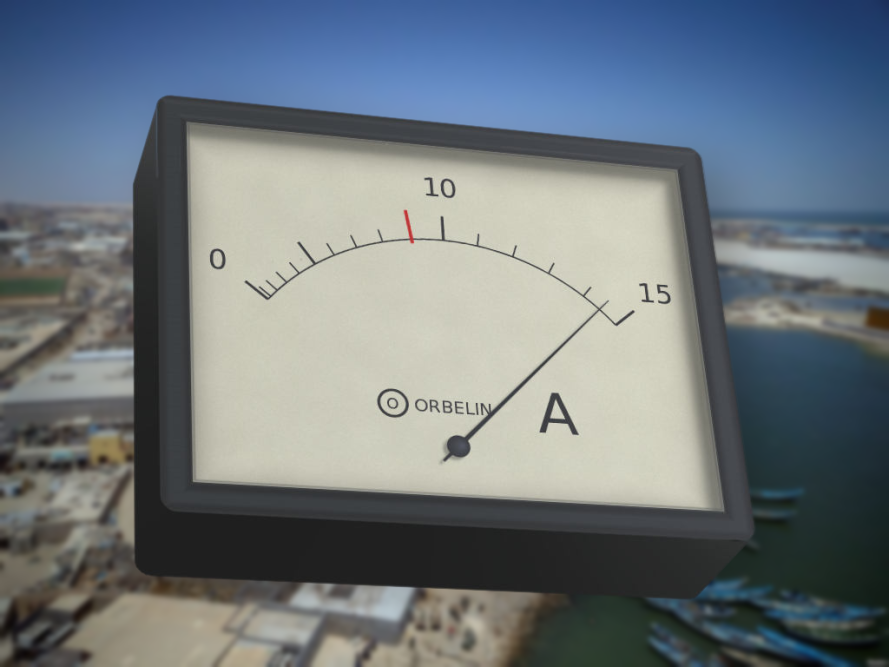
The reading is {"value": 14.5, "unit": "A"}
